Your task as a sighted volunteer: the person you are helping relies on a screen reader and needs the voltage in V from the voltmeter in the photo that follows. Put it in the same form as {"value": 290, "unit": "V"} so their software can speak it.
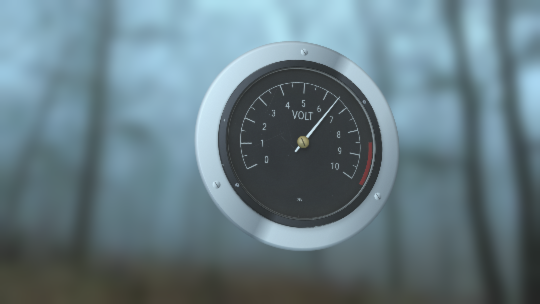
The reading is {"value": 6.5, "unit": "V"}
